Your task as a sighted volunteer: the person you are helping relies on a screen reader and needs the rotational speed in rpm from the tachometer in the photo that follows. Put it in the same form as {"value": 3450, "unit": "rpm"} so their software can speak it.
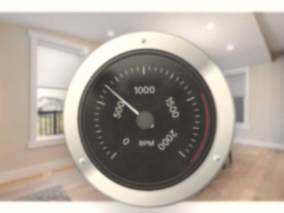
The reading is {"value": 650, "unit": "rpm"}
